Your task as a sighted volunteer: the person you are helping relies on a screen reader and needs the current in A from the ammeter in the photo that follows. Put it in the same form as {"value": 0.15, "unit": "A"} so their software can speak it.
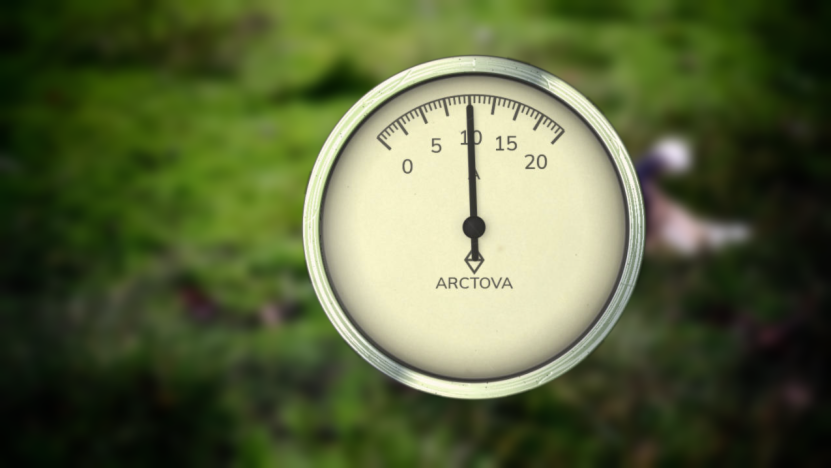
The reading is {"value": 10, "unit": "A"}
